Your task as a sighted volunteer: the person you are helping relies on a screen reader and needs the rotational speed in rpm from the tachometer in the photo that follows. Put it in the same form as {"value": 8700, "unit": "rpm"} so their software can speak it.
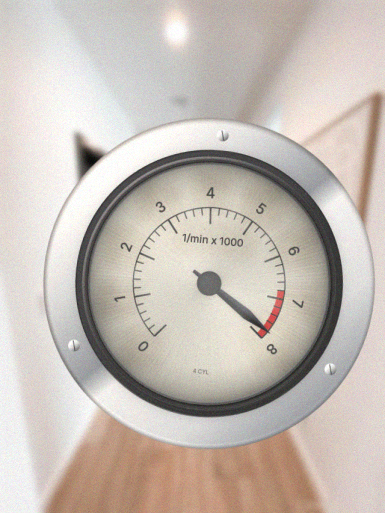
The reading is {"value": 7800, "unit": "rpm"}
